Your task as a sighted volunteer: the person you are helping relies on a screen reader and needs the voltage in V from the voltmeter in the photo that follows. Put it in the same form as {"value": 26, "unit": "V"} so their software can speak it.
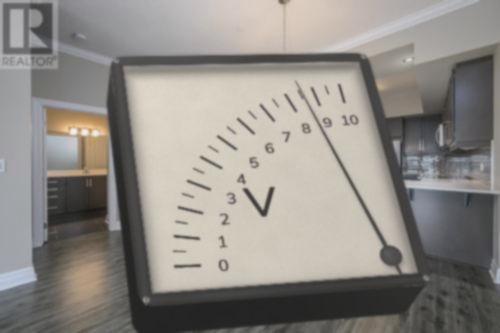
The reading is {"value": 8.5, "unit": "V"}
